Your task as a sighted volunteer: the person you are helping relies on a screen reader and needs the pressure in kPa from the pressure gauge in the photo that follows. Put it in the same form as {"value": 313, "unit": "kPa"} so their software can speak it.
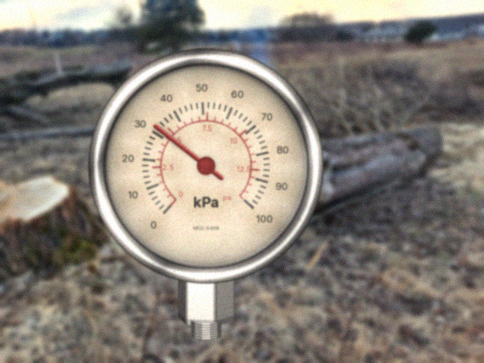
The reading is {"value": 32, "unit": "kPa"}
